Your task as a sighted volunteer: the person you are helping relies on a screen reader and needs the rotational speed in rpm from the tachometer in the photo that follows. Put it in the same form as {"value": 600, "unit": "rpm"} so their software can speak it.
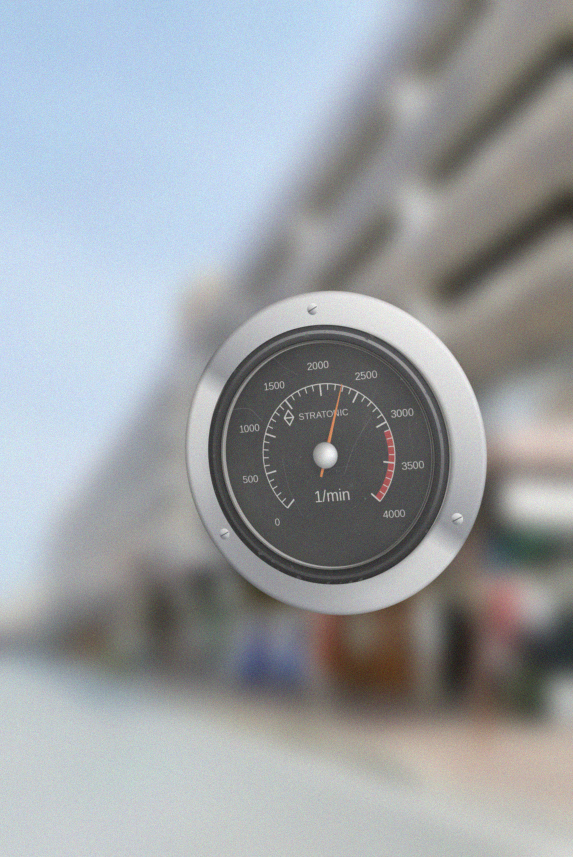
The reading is {"value": 2300, "unit": "rpm"}
